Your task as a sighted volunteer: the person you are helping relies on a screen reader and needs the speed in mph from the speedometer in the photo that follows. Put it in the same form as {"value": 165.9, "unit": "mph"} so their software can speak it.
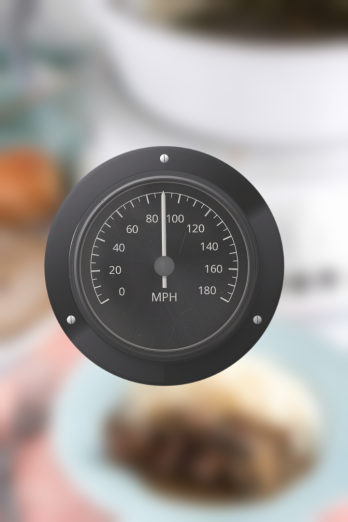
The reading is {"value": 90, "unit": "mph"}
